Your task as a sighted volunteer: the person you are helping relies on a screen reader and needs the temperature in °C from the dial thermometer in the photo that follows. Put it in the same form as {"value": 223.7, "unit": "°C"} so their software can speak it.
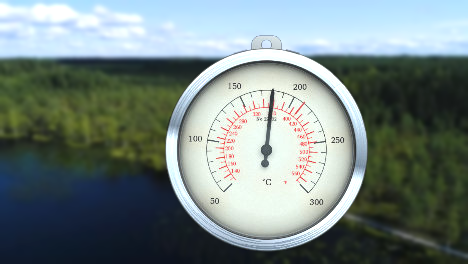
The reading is {"value": 180, "unit": "°C"}
